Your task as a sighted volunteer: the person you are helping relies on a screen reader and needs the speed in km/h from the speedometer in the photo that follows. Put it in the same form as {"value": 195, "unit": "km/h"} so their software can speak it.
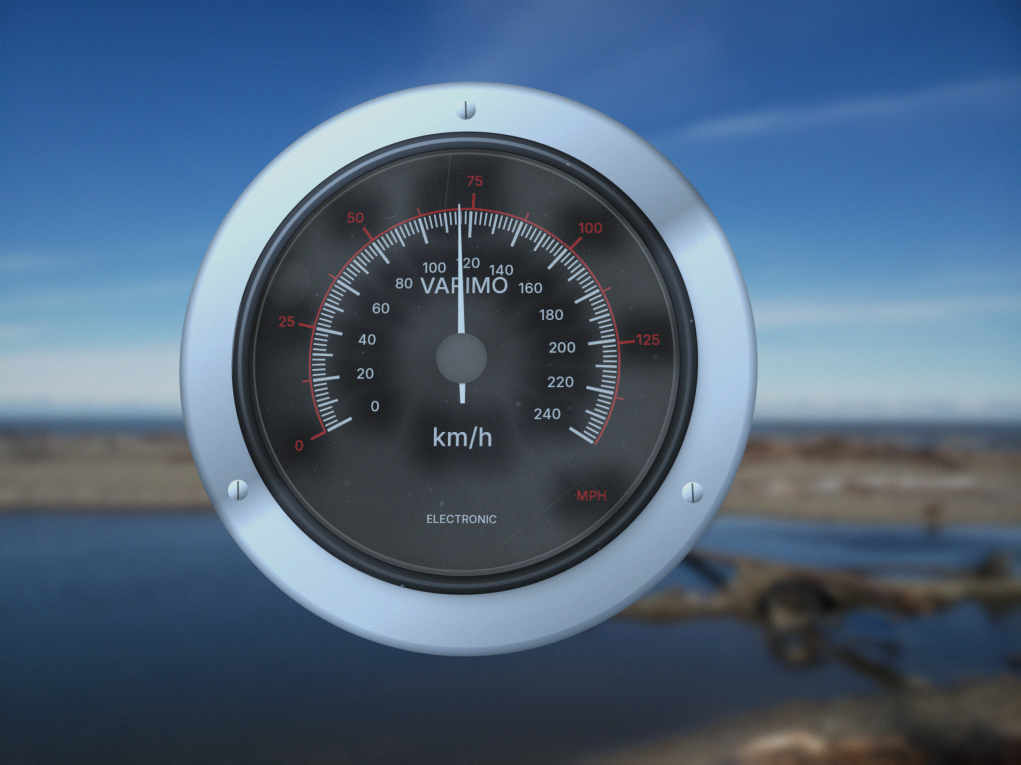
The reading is {"value": 116, "unit": "km/h"}
